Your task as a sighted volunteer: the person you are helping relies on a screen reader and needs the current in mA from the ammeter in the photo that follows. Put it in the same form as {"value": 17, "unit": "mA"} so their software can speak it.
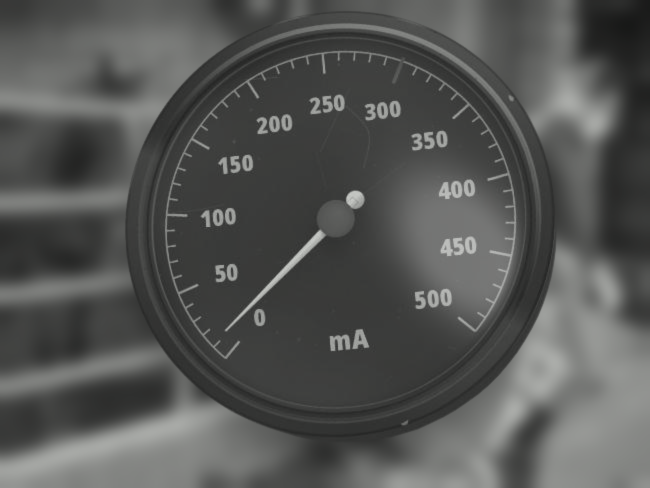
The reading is {"value": 10, "unit": "mA"}
